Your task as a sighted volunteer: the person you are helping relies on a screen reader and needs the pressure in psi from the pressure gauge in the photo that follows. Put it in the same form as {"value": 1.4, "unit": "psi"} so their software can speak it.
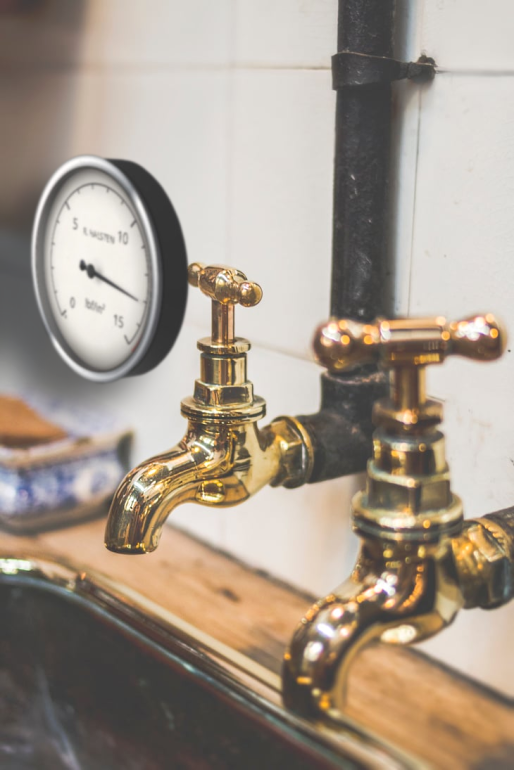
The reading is {"value": 13, "unit": "psi"}
